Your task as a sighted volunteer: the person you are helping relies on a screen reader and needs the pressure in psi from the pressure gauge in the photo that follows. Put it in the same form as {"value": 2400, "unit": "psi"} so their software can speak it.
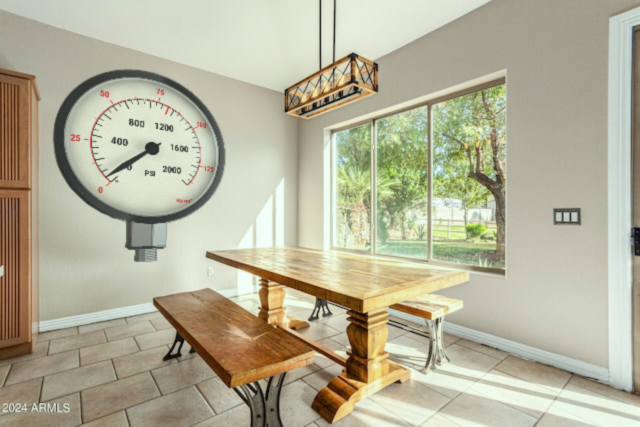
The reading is {"value": 50, "unit": "psi"}
